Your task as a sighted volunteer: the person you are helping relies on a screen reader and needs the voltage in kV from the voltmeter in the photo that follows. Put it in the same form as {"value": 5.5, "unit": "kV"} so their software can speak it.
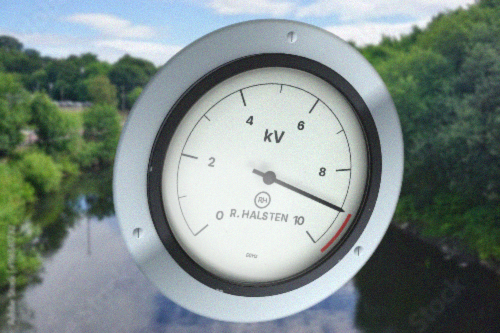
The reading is {"value": 9, "unit": "kV"}
